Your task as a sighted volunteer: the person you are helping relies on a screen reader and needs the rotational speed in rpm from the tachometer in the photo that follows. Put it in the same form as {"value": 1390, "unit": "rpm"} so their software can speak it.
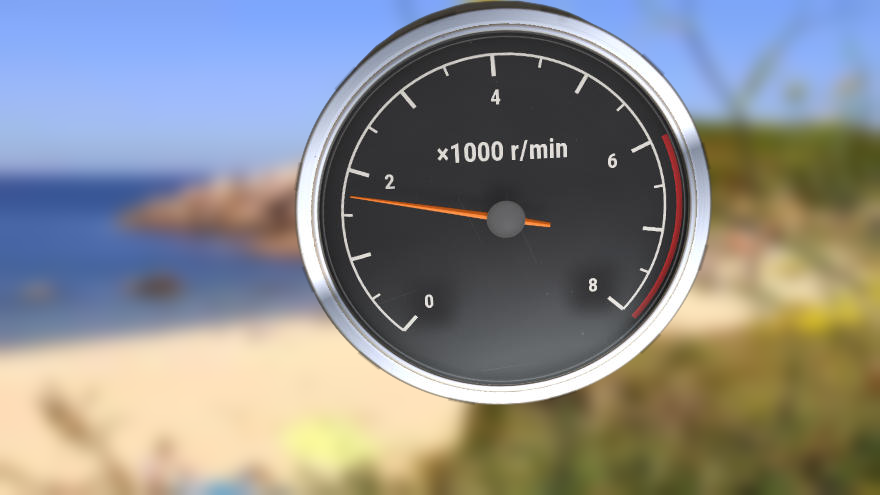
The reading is {"value": 1750, "unit": "rpm"}
